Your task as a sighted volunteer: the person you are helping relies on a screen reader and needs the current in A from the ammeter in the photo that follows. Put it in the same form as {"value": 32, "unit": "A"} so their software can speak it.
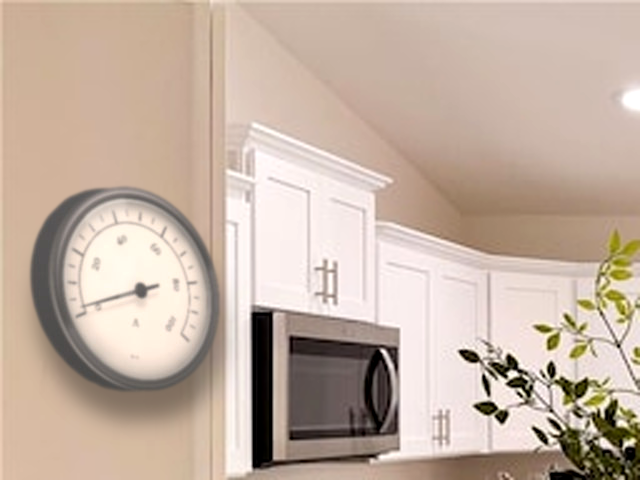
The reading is {"value": 2.5, "unit": "A"}
